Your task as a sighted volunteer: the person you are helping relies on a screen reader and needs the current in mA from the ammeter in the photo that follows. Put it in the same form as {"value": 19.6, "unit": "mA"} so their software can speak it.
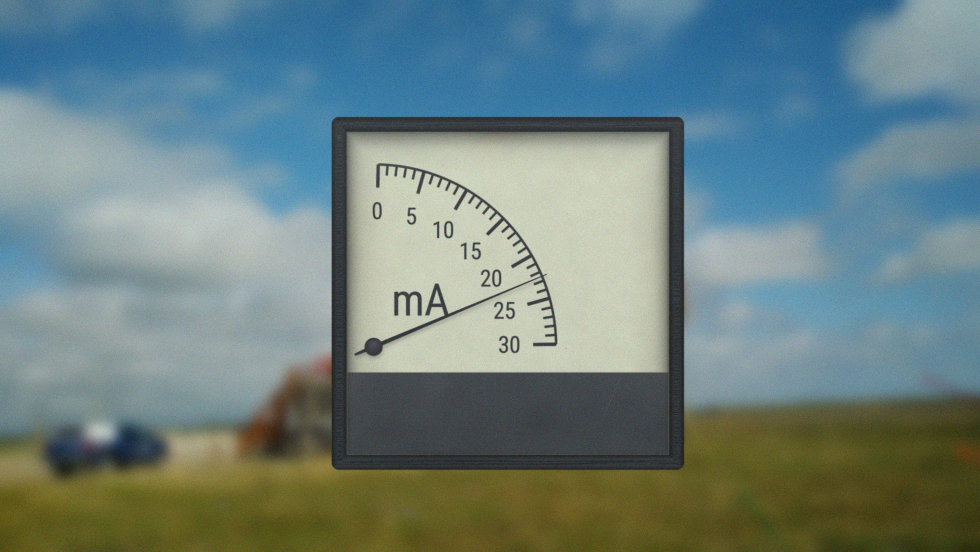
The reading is {"value": 22.5, "unit": "mA"}
